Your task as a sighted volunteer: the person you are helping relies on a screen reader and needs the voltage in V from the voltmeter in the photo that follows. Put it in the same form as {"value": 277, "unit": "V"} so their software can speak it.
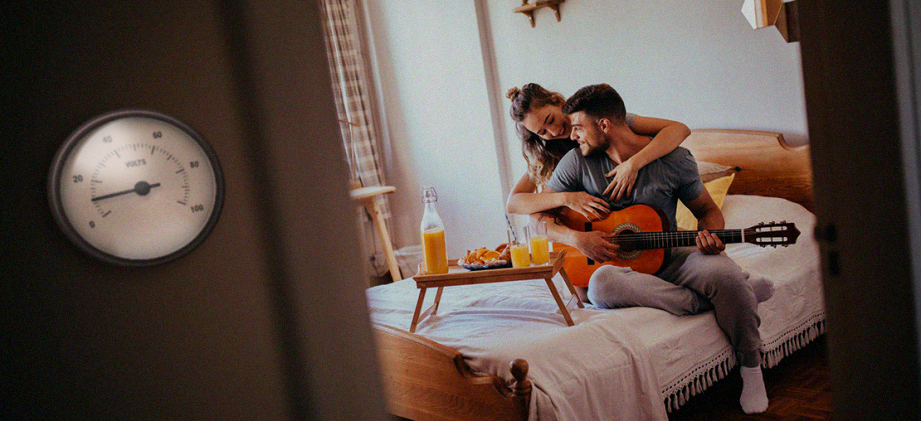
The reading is {"value": 10, "unit": "V"}
